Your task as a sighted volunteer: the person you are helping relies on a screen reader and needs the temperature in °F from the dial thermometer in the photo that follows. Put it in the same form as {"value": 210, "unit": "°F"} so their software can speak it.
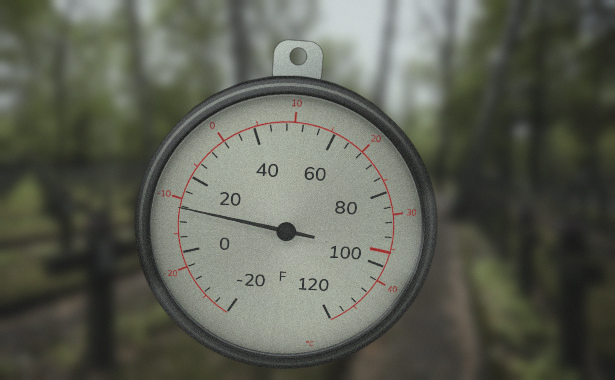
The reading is {"value": 12, "unit": "°F"}
